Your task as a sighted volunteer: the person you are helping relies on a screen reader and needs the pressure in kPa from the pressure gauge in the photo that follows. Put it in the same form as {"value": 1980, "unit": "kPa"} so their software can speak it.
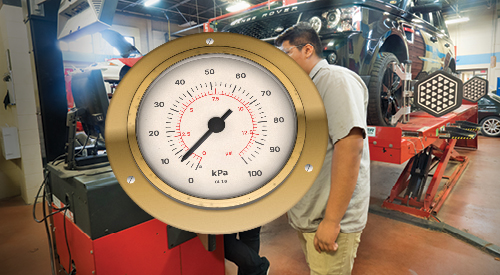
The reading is {"value": 6, "unit": "kPa"}
